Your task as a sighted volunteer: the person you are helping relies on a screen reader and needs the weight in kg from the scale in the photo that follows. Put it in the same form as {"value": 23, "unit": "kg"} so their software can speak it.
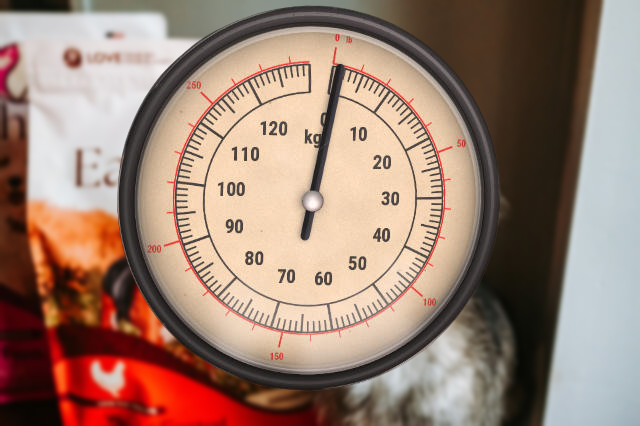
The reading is {"value": 1, "unit": "kg"}
